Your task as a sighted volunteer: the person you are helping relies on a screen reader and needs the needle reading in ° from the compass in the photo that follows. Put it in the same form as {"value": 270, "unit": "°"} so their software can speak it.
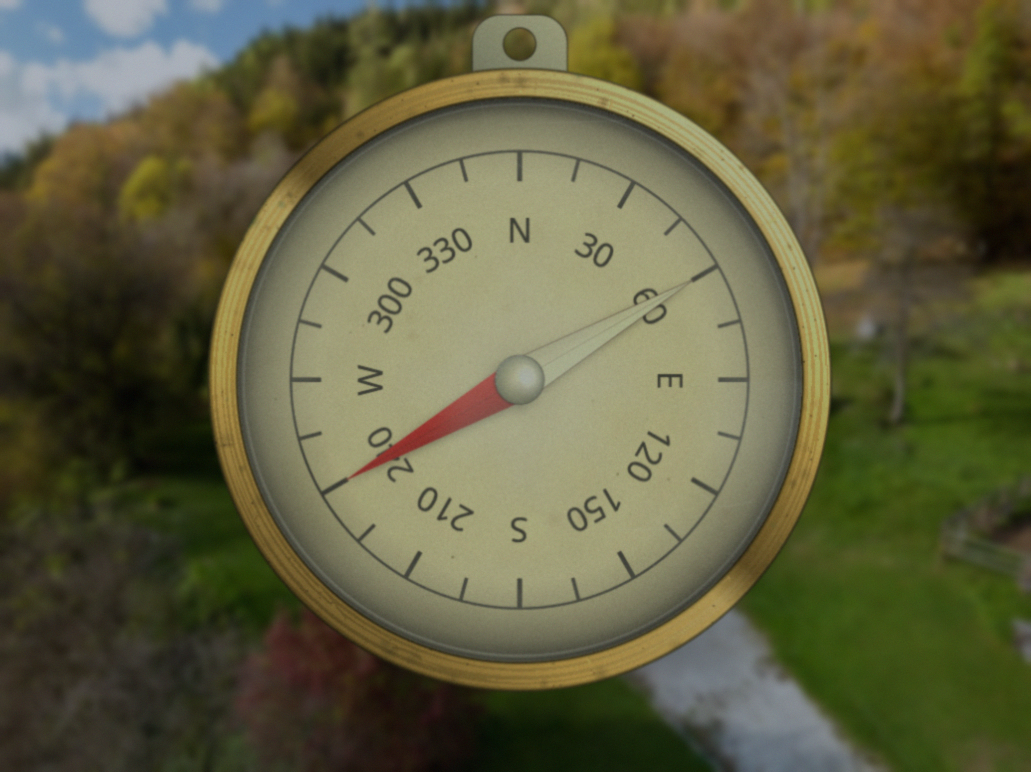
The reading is {"value": 240, "unit": "°"}
